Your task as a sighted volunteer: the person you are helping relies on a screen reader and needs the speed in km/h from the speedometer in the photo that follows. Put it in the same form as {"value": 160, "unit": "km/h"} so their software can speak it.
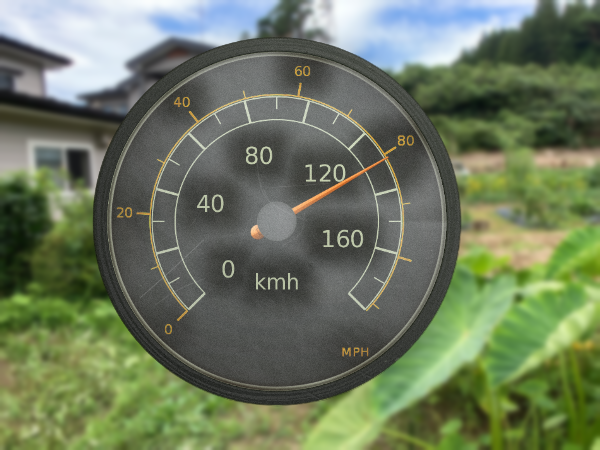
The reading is {"value": 130, "unit": "km/h"}
